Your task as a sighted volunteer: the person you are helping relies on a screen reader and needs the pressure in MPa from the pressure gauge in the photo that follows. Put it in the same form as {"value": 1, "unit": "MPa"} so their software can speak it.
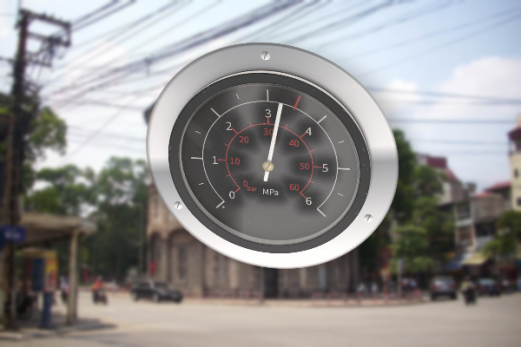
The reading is {"value": 3.25, "unit": "MPa"}
